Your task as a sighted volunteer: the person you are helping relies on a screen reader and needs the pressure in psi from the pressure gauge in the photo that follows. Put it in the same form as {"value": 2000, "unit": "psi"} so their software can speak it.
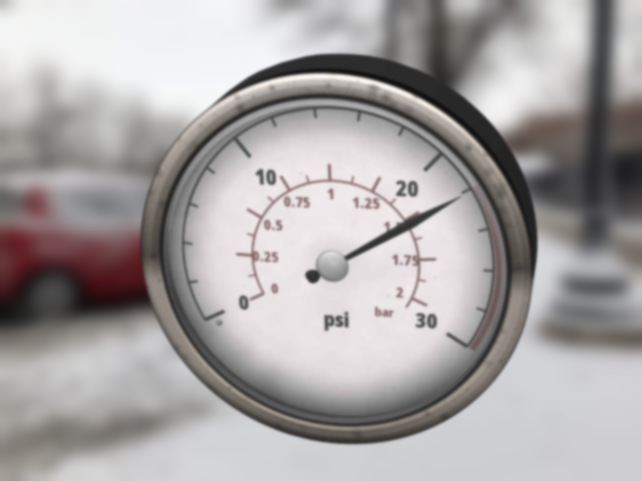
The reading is {"value": 22, "unit": "psi"}
